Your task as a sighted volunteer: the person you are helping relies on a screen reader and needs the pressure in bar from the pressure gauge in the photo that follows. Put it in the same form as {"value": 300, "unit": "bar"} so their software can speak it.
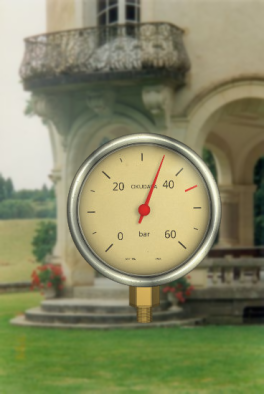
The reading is {"value": 35, "unit": "bar"}
